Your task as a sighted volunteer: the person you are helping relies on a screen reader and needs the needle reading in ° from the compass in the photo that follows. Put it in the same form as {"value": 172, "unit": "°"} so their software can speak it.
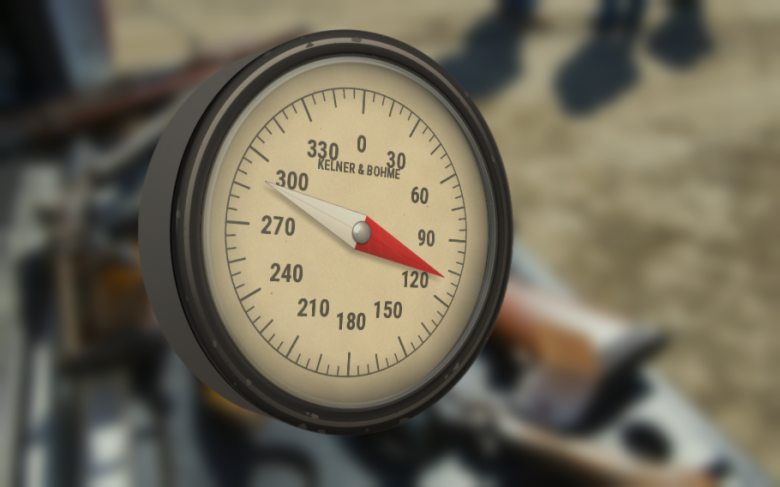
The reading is {"value": 110, "unit": "°"}
